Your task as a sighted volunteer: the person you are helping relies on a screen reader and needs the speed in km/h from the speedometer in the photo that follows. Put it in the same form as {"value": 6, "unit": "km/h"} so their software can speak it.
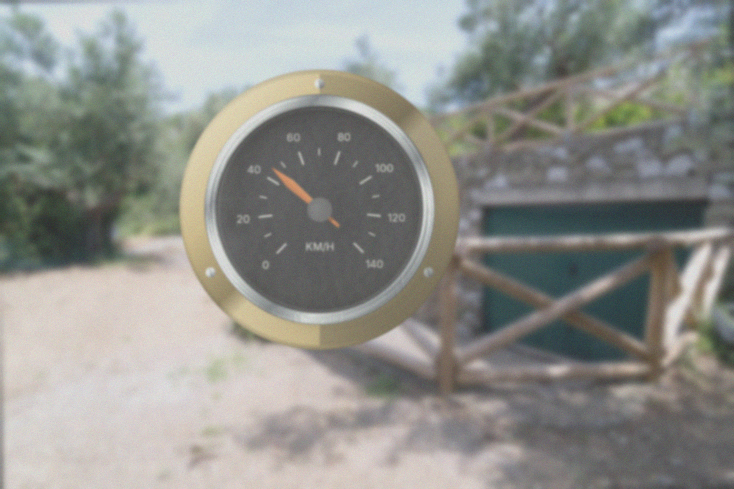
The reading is {"value": 45, "unit": "km/h"}
